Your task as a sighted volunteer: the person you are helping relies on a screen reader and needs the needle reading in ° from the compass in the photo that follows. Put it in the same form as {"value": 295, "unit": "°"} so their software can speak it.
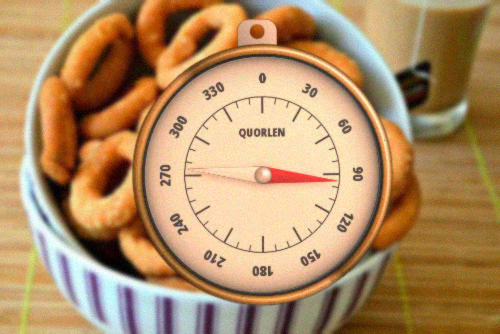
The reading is {"value": 95, "unit": "°"}
